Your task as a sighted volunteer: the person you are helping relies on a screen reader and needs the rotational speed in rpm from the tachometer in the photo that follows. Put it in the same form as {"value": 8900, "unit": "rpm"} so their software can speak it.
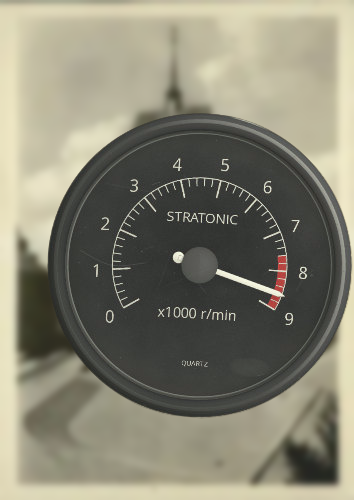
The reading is {"value": 8600, "unit": "rpm"}
